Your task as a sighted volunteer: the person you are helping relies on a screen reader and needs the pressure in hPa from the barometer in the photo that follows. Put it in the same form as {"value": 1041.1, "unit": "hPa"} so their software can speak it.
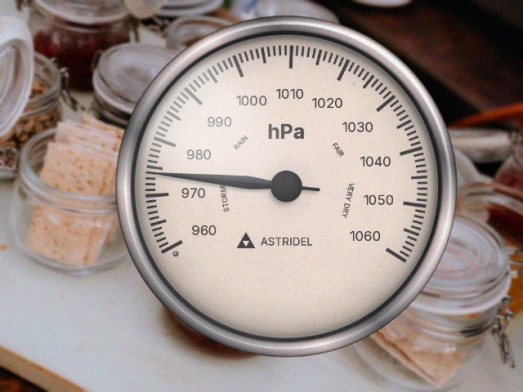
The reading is {"value": 974, "unit": "hPa"}
